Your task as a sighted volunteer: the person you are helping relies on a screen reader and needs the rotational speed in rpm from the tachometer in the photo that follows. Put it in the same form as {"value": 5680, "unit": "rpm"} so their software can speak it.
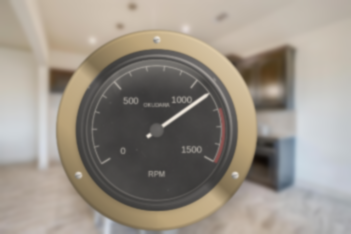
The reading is {"value": 1100, "unit": "rpm"}
